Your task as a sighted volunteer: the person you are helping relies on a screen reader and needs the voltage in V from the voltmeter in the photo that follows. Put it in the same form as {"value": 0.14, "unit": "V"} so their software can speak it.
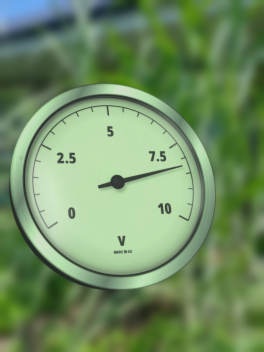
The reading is {"value": 8.25, "unit": "V"}
